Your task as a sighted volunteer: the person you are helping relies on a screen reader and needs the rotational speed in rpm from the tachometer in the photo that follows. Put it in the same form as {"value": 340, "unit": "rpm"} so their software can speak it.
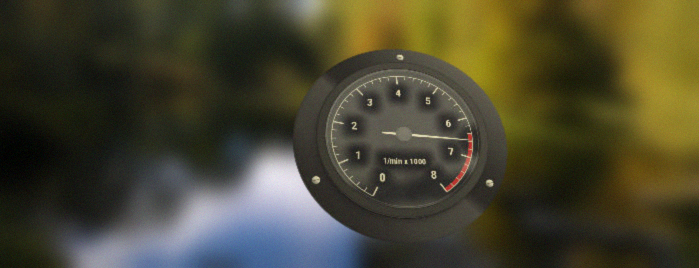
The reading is {"value": 6600, "unit": "rpm"}
